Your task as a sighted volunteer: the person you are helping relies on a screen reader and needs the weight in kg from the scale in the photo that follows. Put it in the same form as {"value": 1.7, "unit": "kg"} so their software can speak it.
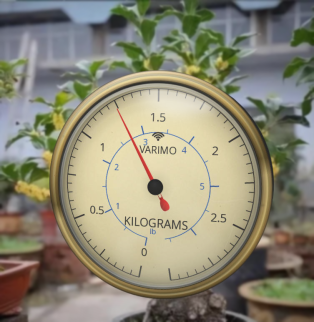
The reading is {"value": 1.25, "unit": "kg"}
